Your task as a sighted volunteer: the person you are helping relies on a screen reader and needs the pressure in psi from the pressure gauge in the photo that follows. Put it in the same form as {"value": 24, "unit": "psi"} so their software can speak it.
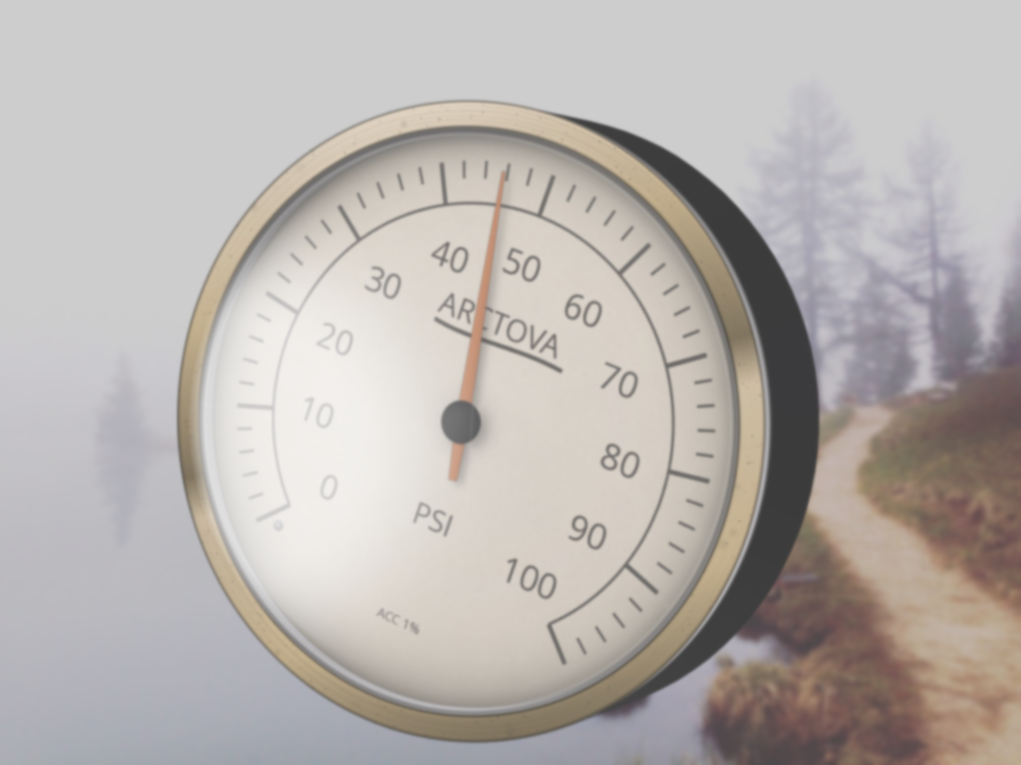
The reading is {"value": 46, "unit": "psi"}
